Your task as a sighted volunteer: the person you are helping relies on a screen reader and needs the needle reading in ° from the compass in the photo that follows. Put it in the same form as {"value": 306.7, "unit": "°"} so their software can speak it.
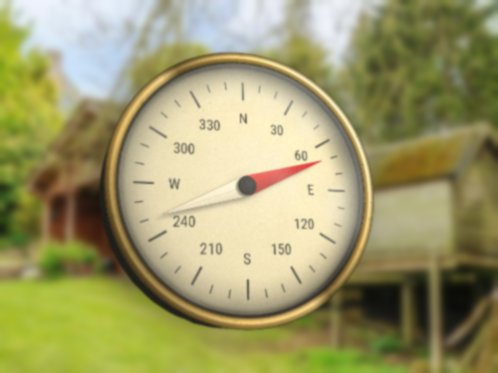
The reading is {"value": 70, "unit": "°"}
